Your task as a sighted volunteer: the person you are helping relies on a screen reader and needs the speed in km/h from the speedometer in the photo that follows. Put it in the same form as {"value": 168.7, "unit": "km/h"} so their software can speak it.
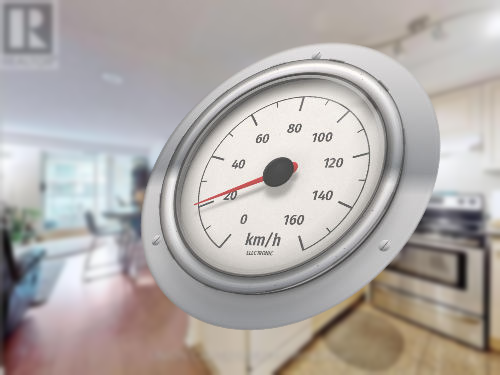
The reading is {"value": 20, "unit": "km/h"}
